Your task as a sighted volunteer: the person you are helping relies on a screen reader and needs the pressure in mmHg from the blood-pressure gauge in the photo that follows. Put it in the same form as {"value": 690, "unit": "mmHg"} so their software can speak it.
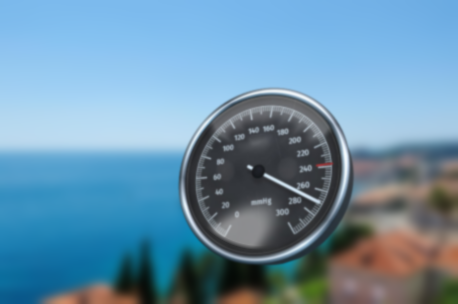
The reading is {"value": 270, "unit": "mmHg"}
